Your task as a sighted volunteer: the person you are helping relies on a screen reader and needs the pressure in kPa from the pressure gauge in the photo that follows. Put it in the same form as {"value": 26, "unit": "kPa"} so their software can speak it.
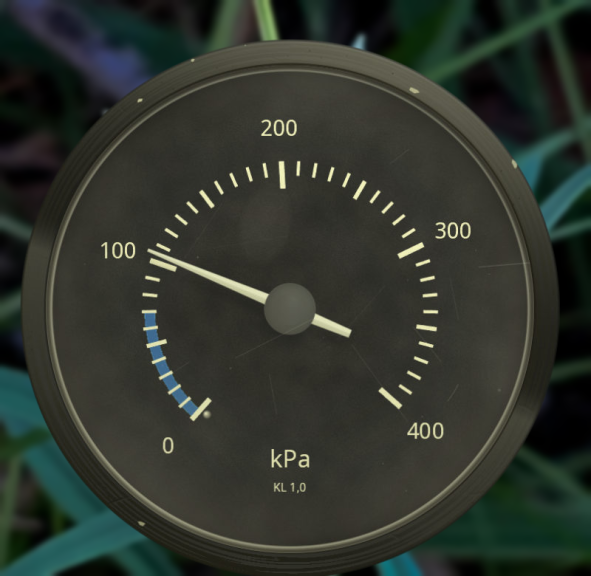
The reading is {"value": 105, "unit": "kPa"}
